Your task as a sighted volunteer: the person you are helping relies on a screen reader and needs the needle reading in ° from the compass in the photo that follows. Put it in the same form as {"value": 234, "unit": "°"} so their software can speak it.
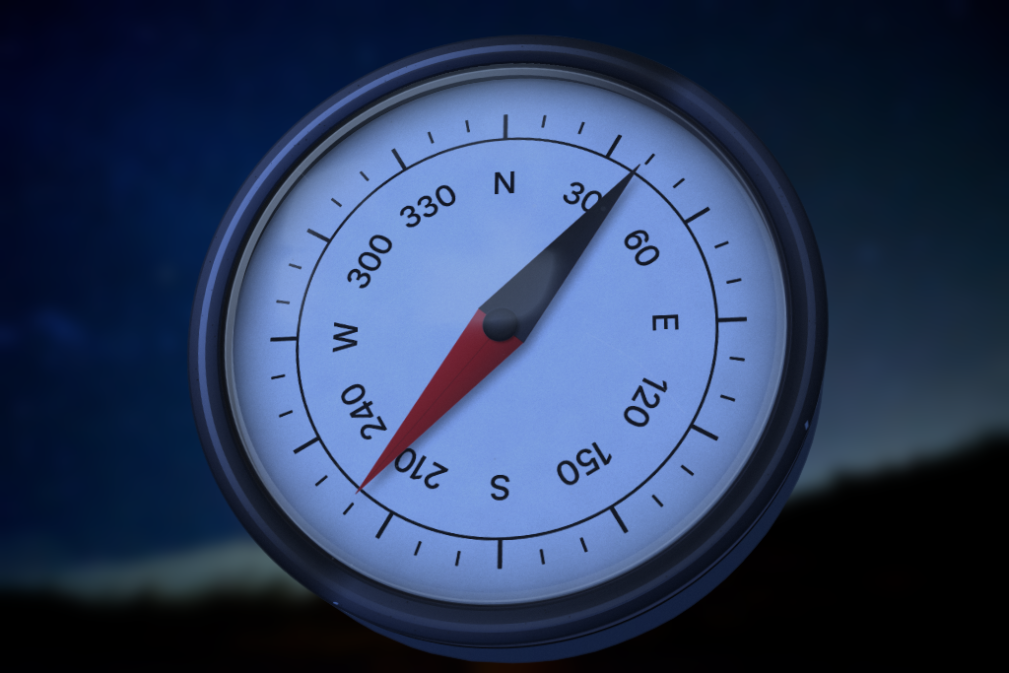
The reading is {"value": 220, "unit": "°"}
